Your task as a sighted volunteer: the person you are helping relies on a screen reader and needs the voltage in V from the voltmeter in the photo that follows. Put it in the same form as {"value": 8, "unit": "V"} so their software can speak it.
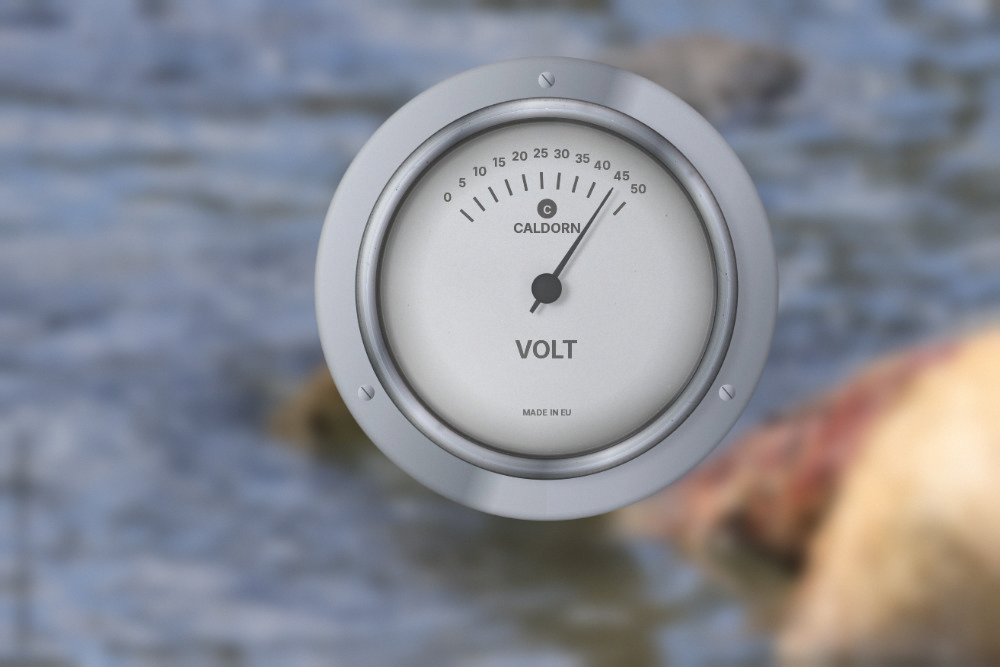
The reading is {"value": 45, "unit": "V"}
